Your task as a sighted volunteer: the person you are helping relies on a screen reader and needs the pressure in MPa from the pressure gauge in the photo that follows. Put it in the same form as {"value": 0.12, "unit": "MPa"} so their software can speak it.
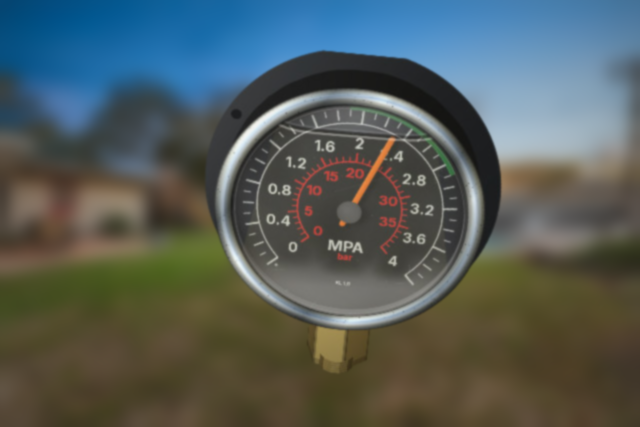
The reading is {"value": 2.3, "unit": "MPa"}
